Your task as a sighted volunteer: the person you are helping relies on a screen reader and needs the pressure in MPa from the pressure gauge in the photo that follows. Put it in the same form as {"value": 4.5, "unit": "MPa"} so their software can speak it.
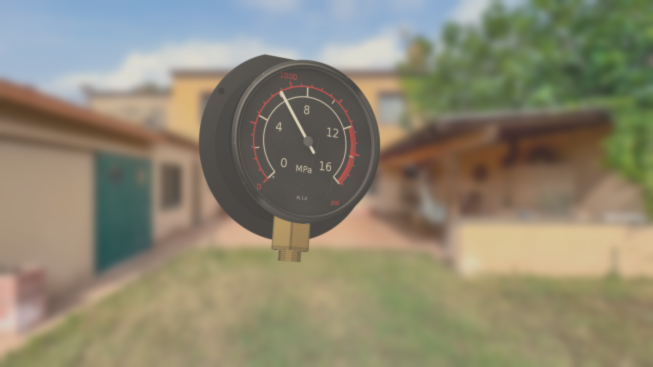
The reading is {"value": 6, "unit": "MPa"}
